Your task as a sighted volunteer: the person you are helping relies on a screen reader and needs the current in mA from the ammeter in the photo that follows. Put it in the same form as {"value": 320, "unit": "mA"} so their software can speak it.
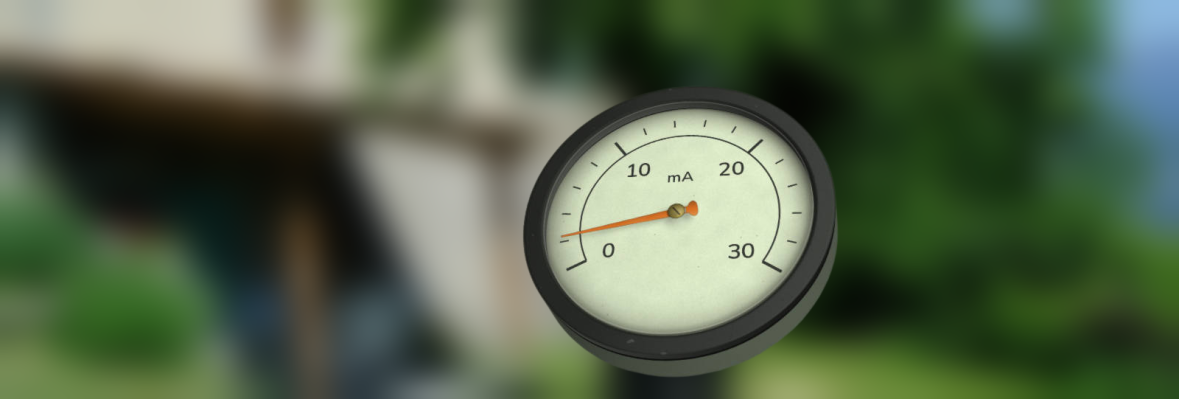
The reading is {"value": 2, "unit": "mA"}
